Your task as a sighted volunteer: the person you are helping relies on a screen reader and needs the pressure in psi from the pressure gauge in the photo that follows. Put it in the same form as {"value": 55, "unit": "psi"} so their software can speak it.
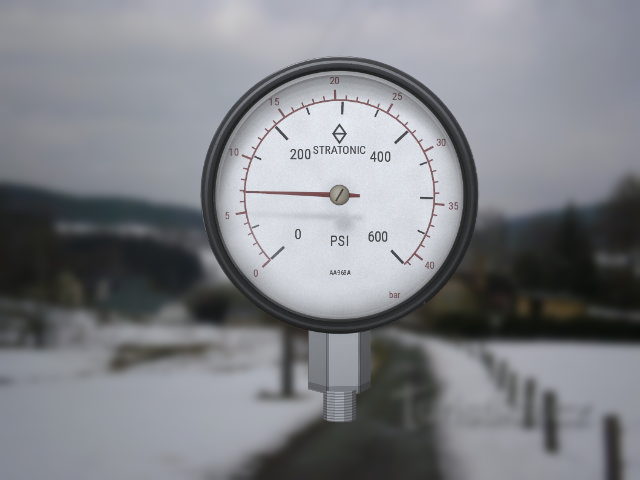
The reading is {"value": 100, "unit": "psi"}
